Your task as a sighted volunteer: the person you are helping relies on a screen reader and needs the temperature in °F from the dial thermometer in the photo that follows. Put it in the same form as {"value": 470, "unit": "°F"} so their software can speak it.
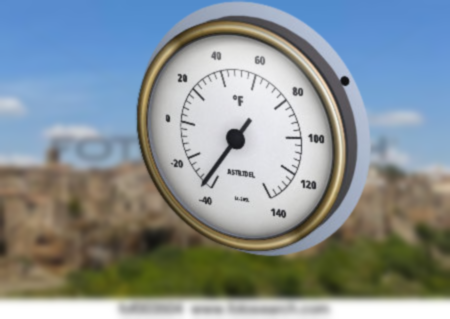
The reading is {"value": -36, "unit": "°F"}
